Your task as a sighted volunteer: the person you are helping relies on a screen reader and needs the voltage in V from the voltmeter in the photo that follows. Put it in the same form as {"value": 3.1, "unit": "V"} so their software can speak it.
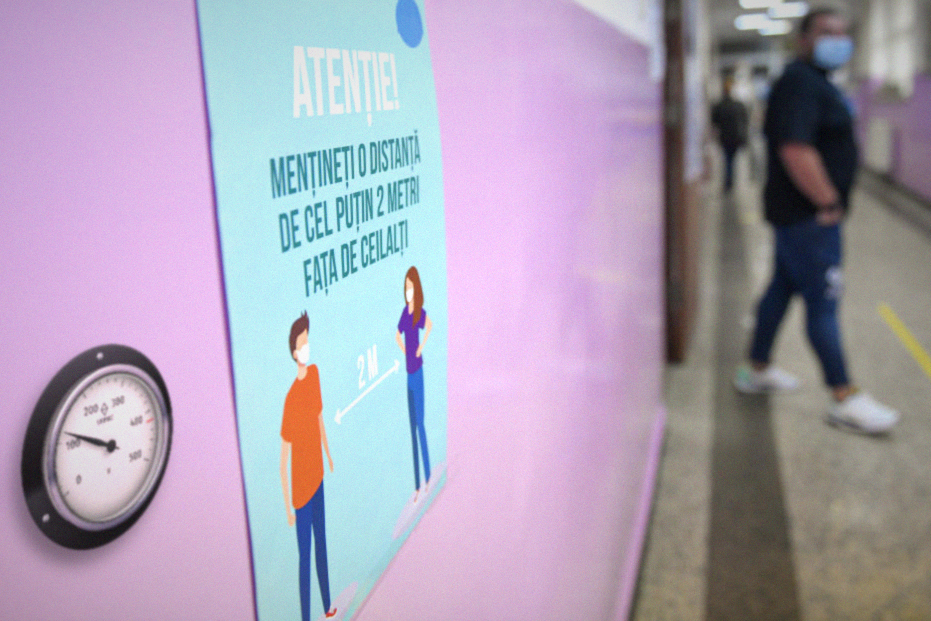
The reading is {"value": 120, "unit": "V"}
